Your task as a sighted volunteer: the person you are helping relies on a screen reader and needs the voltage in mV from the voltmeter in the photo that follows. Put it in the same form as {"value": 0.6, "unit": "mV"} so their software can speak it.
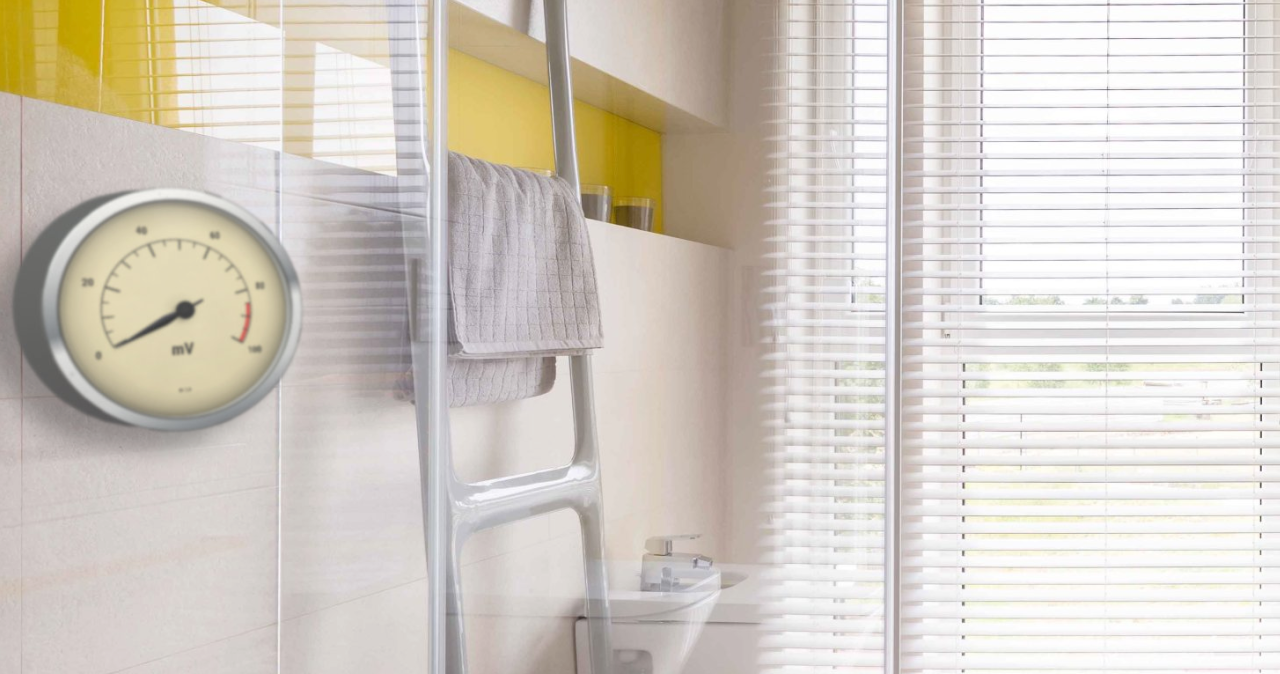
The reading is {"value": 0, "unit": "mV"}
